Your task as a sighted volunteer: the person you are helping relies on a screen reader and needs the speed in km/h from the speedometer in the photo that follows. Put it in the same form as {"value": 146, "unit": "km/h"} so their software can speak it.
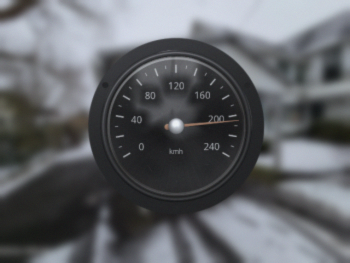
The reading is {"value": 205, "unit": "km/h"}
